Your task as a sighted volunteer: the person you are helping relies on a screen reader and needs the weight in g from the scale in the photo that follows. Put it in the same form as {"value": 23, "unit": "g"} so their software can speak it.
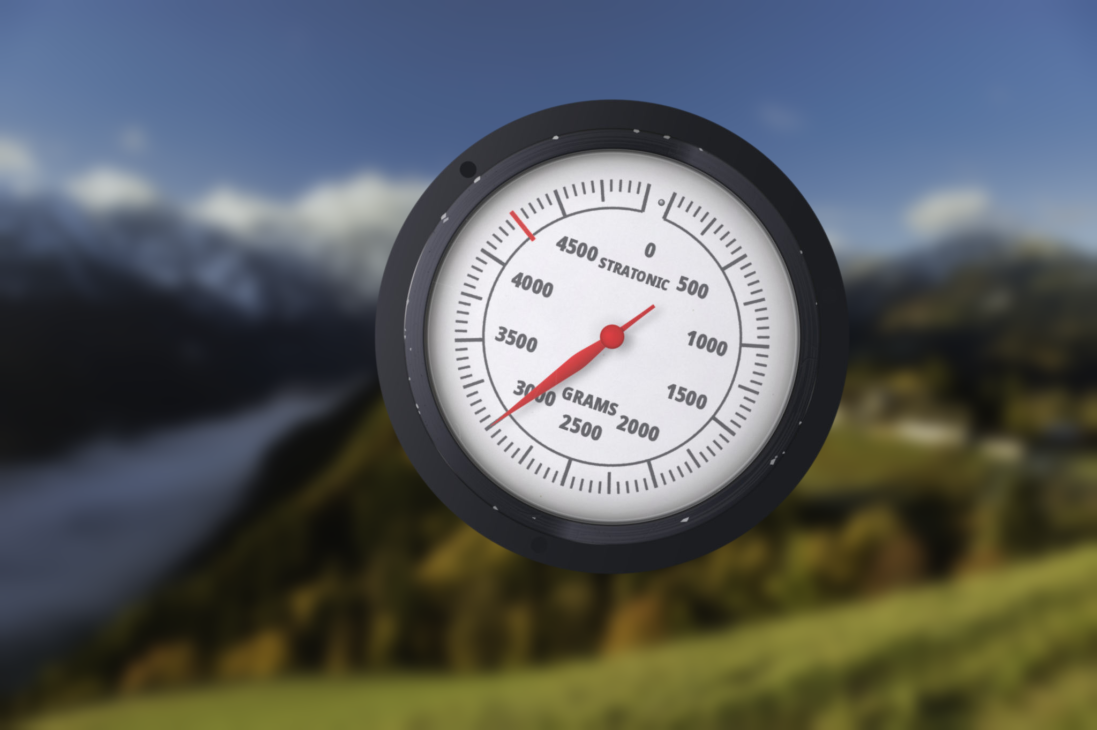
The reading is {"value": 3000, "unit": "g"}
